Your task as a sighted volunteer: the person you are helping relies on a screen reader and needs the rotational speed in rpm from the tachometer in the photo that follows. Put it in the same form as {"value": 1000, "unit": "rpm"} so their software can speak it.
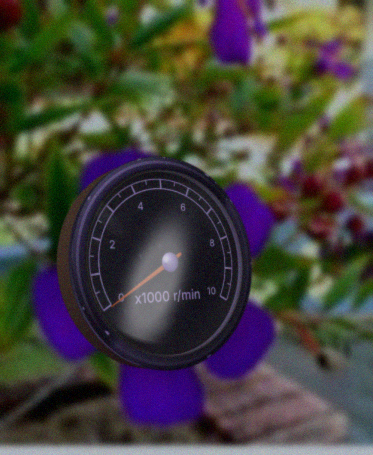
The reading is {"value": 0, "unit": "rpm"}
